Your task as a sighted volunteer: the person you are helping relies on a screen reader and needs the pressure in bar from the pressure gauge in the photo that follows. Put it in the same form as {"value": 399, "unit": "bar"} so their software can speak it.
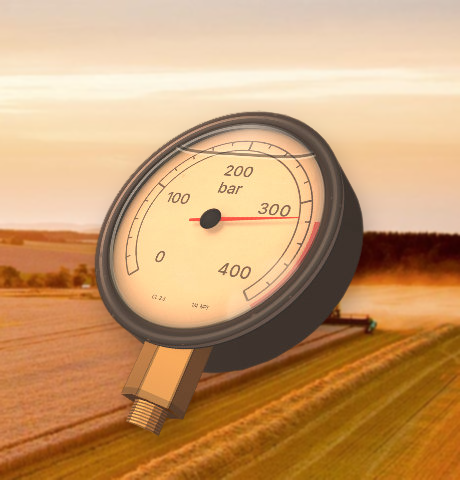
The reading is {"value": 320, "unit": "bar"}
